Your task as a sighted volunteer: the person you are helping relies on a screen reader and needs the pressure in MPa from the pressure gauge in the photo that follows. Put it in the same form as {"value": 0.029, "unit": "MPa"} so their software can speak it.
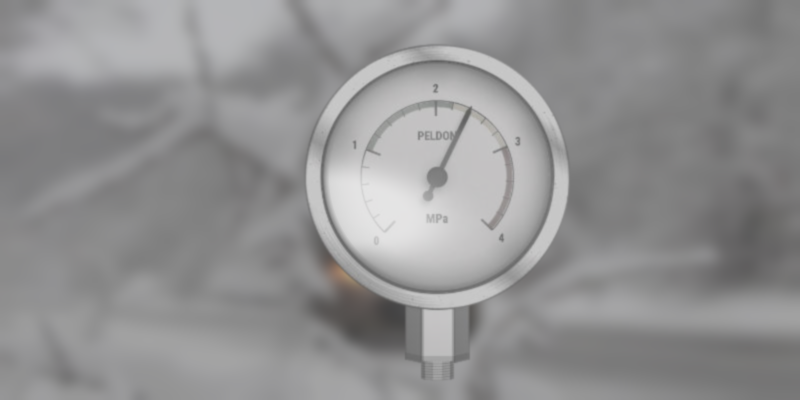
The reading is {"value": 2.4, "unit": "MPa"}
